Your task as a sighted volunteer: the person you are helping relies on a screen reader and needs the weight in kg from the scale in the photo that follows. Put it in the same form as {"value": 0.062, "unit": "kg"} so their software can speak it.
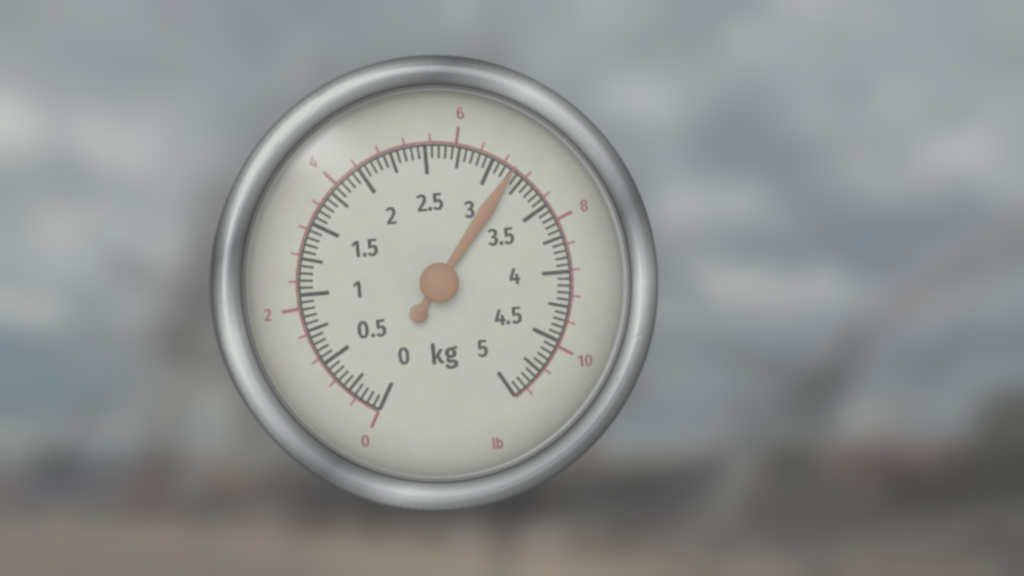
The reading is {"value": 3.15, "unit": "kg"}
